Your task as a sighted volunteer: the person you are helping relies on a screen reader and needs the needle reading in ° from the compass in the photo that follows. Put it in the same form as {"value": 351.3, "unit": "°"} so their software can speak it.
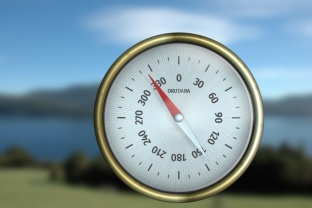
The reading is {"value": 325, "unit": "°"}
